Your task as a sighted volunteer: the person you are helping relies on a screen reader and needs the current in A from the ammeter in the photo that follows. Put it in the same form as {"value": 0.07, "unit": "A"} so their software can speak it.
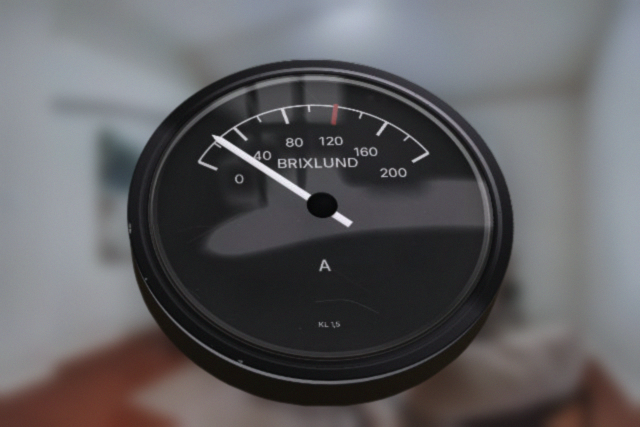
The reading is {"value": 20, "unit": "A"}
